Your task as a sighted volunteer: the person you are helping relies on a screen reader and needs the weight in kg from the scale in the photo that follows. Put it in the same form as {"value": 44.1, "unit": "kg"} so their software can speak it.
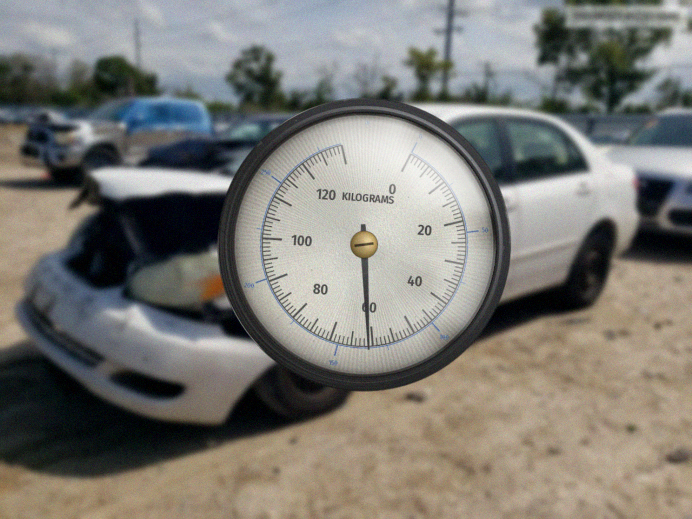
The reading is {"value": 61, "unit": "kg"}
